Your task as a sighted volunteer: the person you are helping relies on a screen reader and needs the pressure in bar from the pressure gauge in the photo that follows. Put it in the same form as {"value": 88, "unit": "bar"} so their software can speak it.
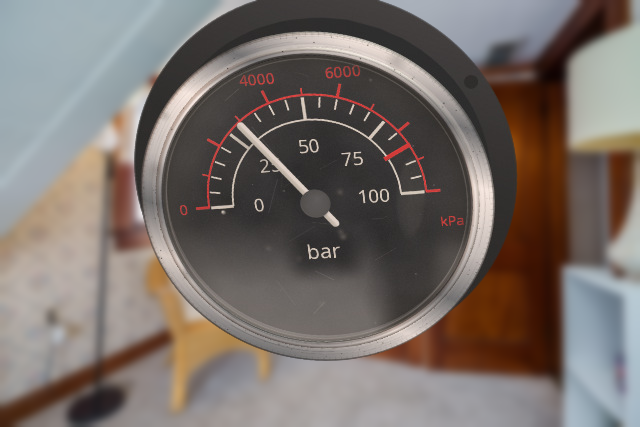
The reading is {"value": 30, "unit": "bar"}
